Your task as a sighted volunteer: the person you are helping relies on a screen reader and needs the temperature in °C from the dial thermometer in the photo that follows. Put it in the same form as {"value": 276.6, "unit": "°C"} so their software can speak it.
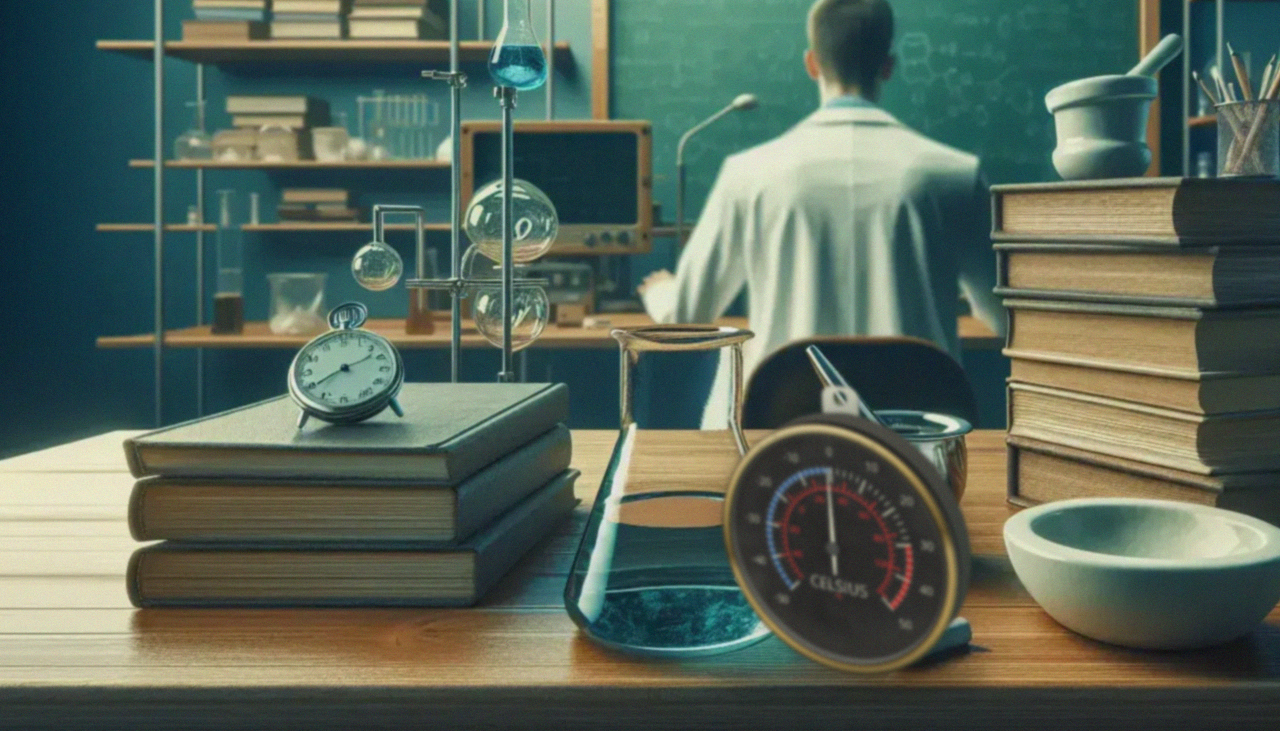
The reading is {"value": 0, "unit": "°C"}
